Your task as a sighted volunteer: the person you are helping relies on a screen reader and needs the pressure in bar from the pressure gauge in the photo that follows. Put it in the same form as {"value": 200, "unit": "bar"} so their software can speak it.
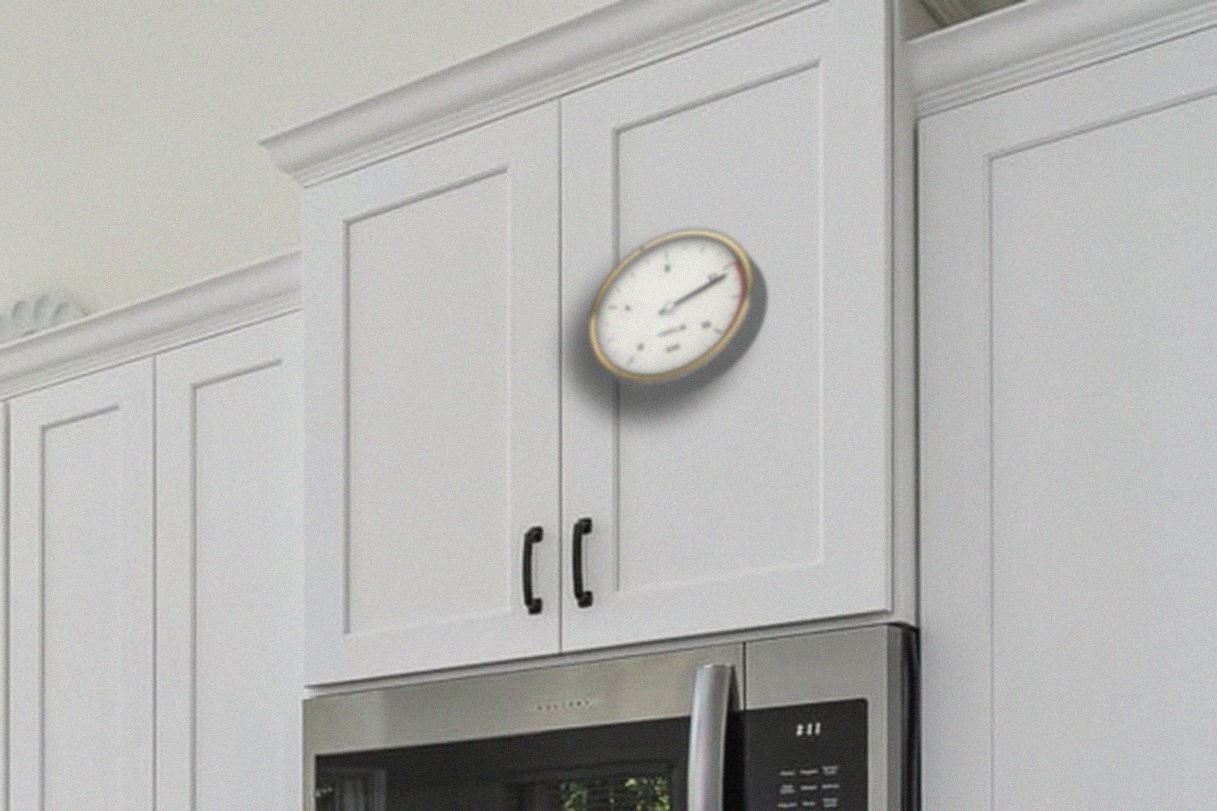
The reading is {"value": 12.5, "unit": "bar"}
